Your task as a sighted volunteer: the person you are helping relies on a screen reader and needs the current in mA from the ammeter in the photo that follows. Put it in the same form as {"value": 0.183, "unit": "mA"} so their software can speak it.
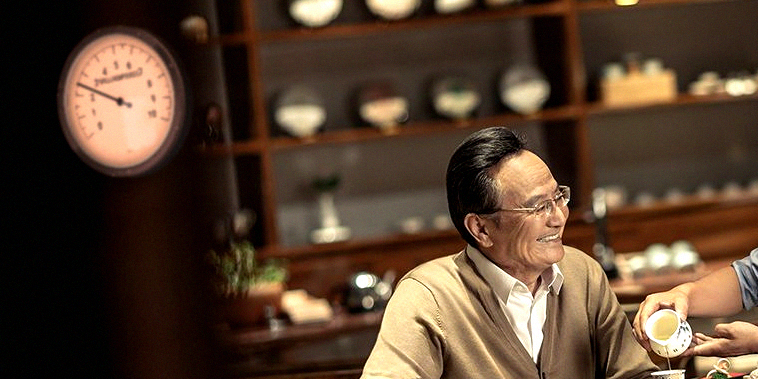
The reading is {"value": 2.5, "unit": "mA"}
